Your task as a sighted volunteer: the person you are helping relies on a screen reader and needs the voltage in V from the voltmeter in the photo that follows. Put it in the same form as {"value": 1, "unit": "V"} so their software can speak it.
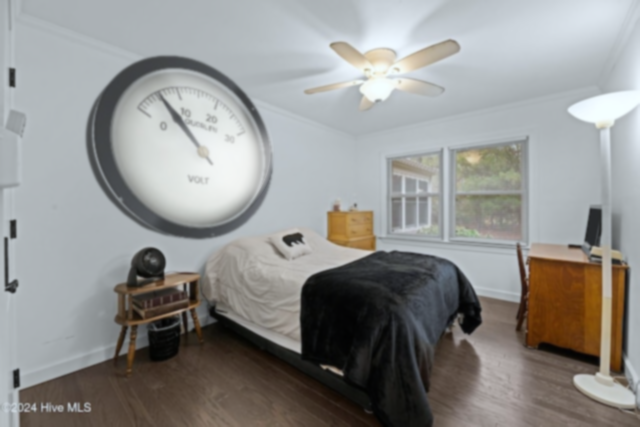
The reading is {"value": 5, "unit": "V"}
